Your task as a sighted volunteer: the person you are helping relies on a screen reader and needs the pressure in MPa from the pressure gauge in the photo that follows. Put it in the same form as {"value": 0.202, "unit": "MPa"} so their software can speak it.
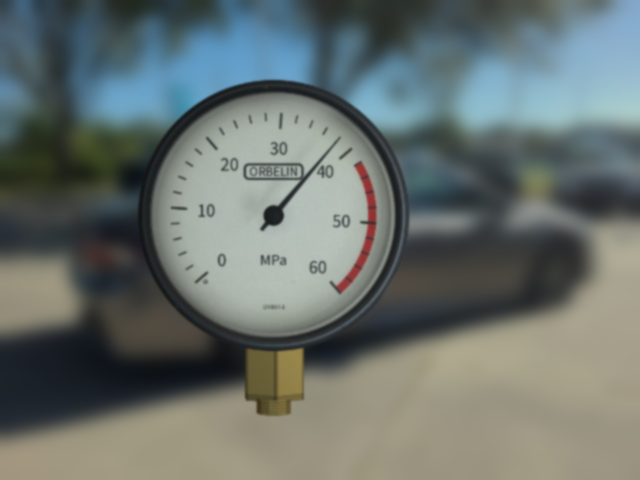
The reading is {"value": 38, "unit": "MPa"}
